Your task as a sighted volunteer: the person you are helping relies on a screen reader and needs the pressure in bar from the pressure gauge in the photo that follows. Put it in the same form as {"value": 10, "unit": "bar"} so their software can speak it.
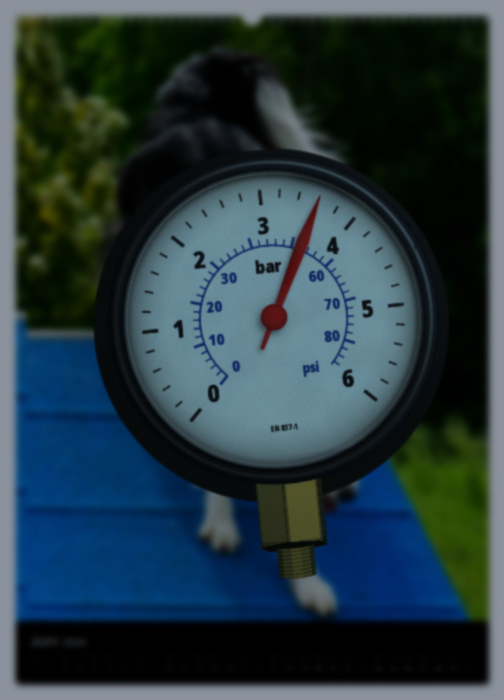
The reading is {"value": 3.6, "unit": "bar"}
